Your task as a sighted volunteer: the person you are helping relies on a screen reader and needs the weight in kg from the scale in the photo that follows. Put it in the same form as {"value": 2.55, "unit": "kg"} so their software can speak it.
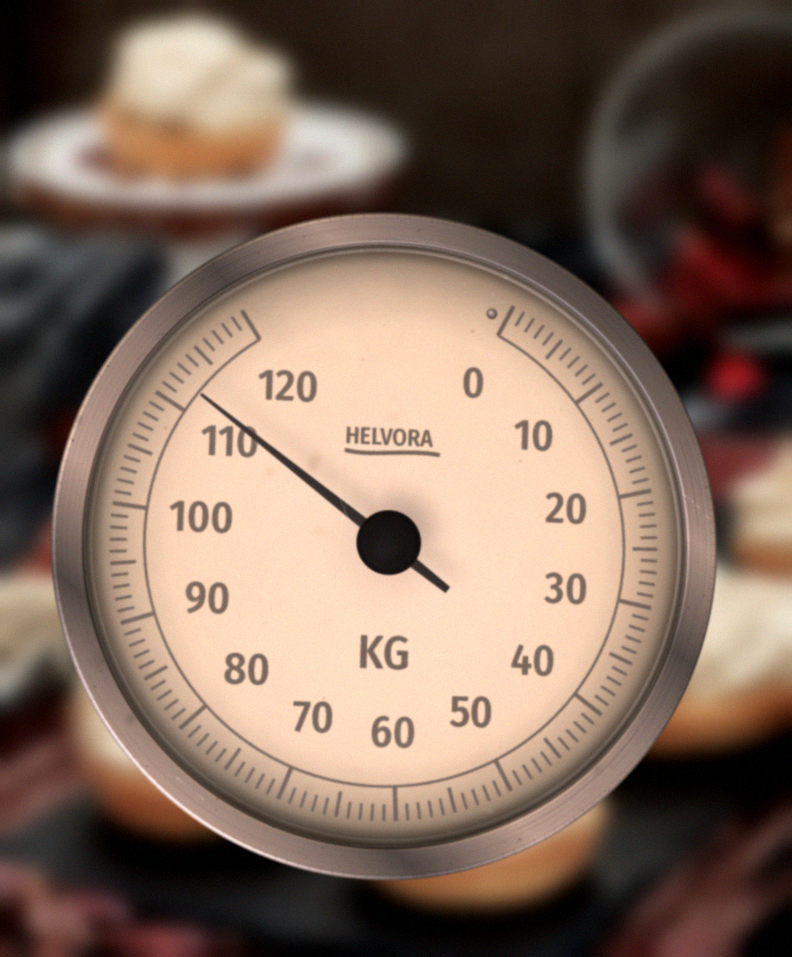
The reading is {"value": 112, "unit": "kg"}
